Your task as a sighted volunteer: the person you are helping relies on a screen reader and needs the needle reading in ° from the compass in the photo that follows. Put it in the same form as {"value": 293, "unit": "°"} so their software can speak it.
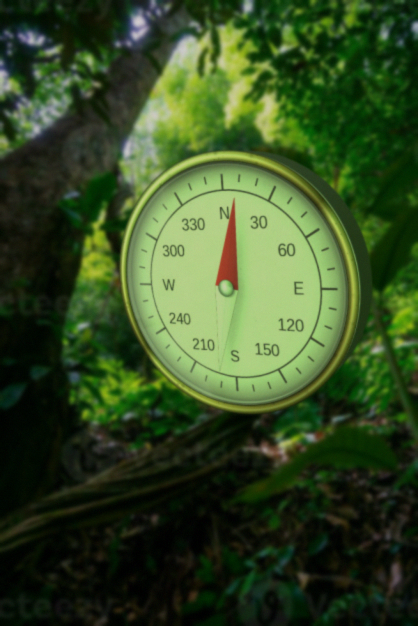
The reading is {"value": 10, "unit": "°"}
